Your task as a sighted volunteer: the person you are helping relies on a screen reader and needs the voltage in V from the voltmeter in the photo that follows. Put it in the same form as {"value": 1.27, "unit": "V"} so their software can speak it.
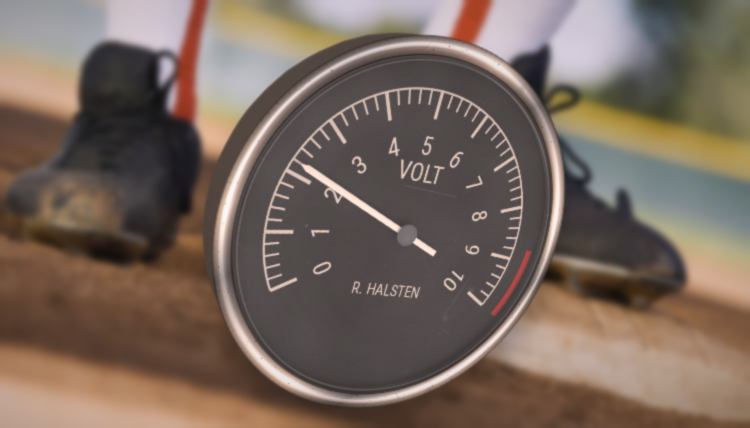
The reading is {"value": 2.2, "unit": "V"}
